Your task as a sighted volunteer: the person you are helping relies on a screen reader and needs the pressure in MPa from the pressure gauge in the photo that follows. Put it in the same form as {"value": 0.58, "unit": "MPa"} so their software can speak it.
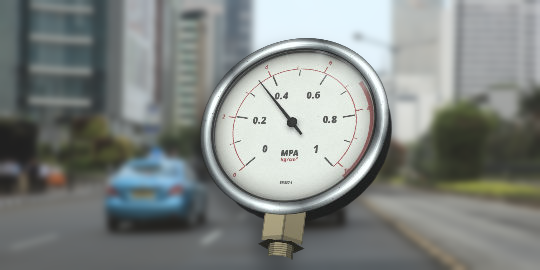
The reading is {"value": 0.35, "unit": "MPa"}
